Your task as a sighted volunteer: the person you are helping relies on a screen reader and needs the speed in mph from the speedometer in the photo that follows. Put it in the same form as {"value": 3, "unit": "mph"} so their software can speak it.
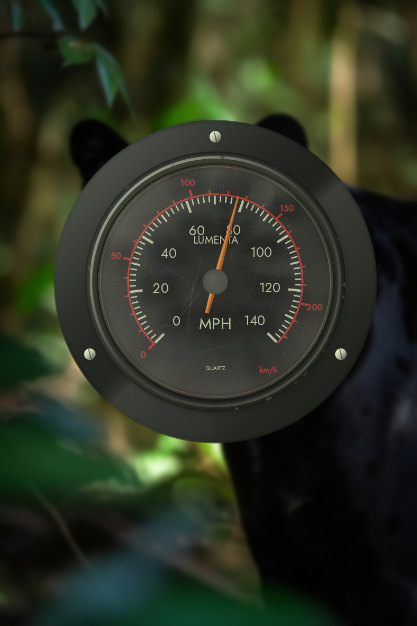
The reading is {"value": 78, "unit": "mph"}
